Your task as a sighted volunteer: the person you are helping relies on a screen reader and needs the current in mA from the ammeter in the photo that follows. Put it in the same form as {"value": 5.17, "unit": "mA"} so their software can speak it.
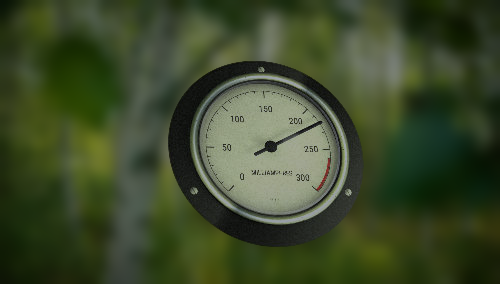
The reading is {"value": 220, "unit": "mA"}
